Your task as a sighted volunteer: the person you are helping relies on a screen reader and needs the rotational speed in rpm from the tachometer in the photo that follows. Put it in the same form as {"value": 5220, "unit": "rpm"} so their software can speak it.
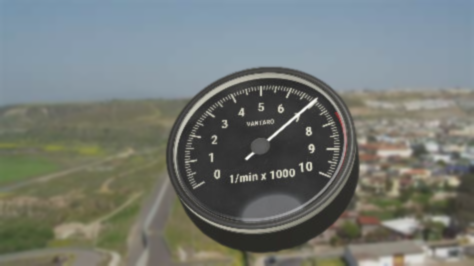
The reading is {"value": 7000, "unit": "rpm"}
